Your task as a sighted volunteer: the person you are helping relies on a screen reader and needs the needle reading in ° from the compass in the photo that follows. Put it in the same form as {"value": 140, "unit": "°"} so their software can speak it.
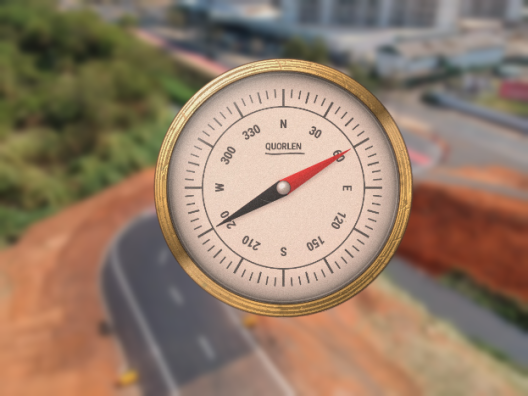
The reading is {"value": 60, "unit": "°"}
